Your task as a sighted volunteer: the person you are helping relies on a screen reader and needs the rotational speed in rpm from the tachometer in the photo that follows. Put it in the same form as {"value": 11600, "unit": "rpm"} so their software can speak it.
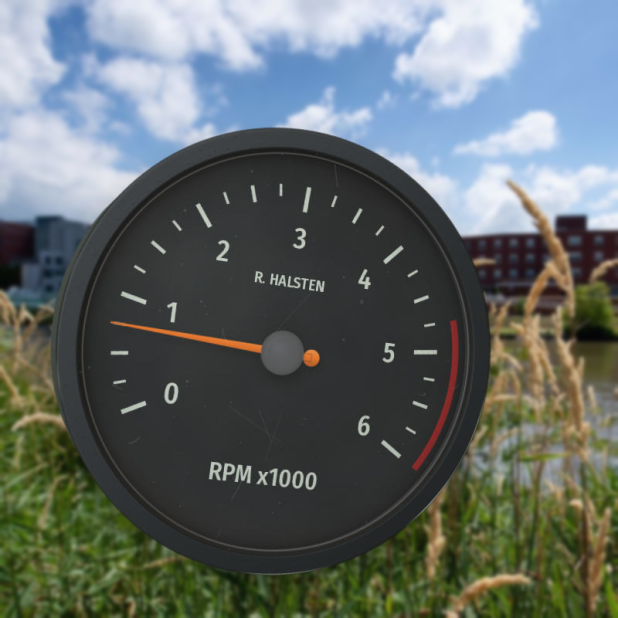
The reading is {"value": 750, "unit": "rpm"}
